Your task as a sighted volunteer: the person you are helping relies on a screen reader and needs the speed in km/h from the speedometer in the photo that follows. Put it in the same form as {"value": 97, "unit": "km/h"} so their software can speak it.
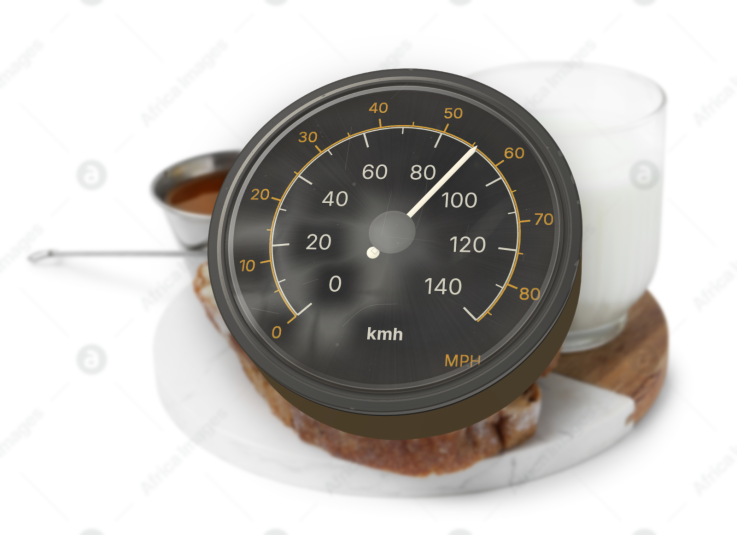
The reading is {"value": 90, "unit": "km/h"}
